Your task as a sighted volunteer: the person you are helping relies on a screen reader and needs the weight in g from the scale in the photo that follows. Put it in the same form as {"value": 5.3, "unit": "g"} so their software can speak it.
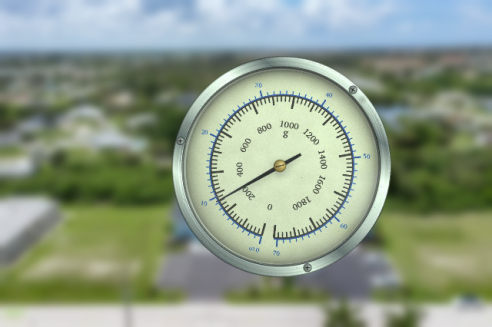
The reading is {"value": 260, "unit": "g"}
